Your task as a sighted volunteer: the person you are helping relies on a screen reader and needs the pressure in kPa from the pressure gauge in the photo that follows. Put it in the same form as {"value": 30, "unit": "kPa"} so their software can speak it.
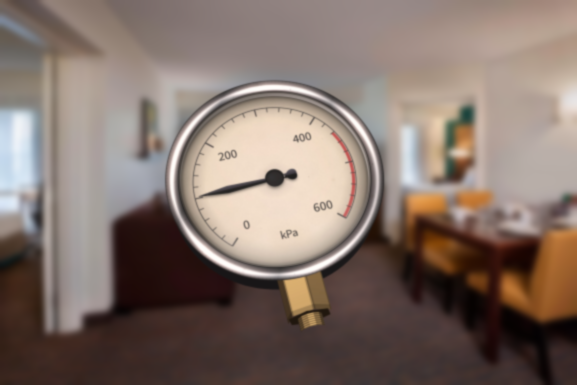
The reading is {"value": 100, "unit": "kPa"}
